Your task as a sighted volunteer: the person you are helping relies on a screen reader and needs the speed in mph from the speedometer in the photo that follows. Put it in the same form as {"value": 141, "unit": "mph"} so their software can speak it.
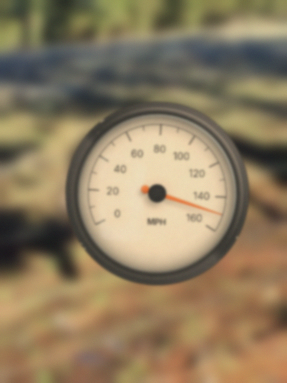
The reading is {"value": 150, "unit": "mph"}
